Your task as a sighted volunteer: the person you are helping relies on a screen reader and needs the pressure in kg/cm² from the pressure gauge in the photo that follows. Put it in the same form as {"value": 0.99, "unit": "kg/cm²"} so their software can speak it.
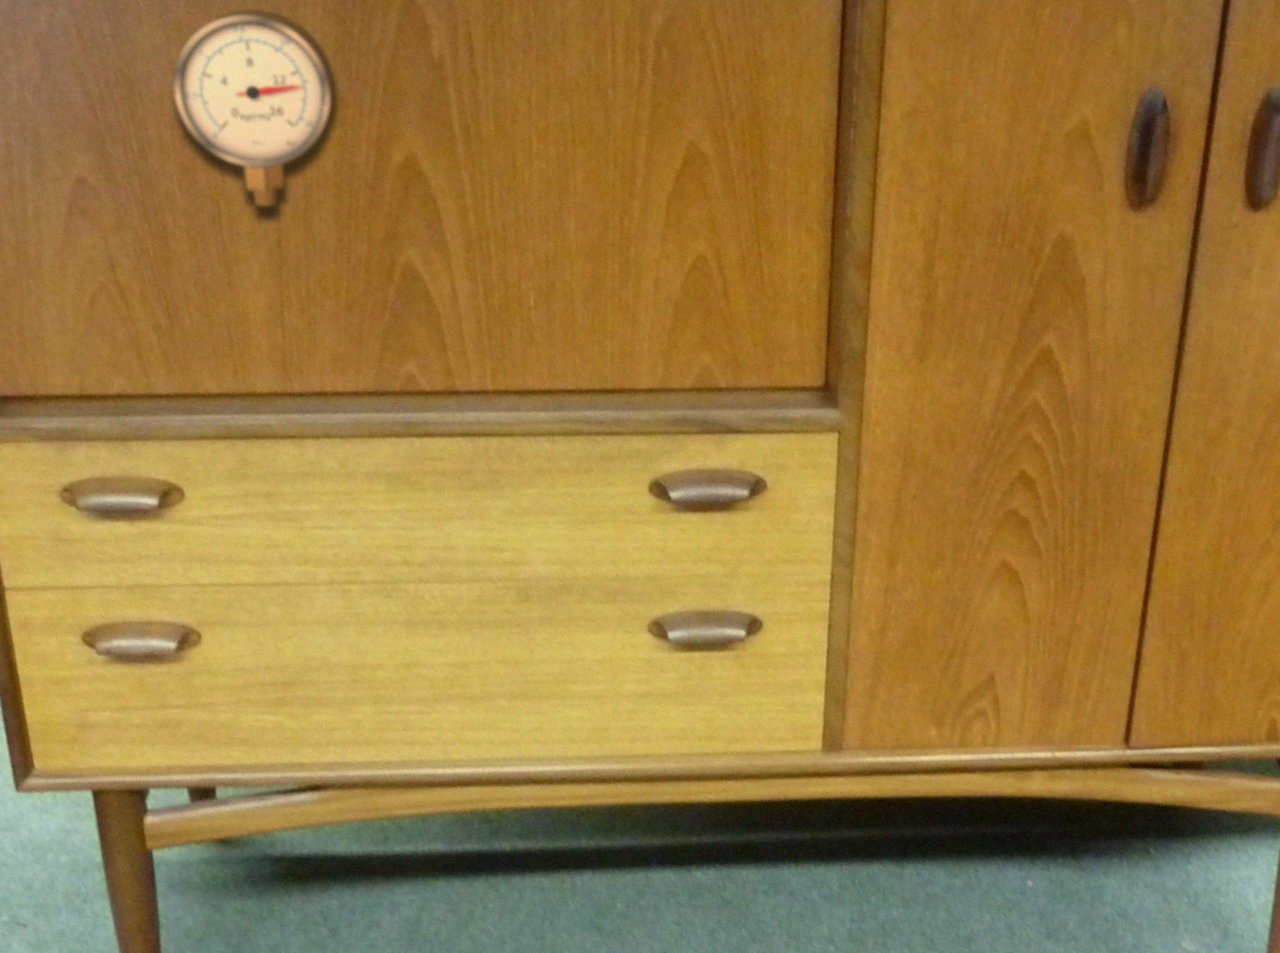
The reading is {"value": 13, "unit": "kg/cm²"}
